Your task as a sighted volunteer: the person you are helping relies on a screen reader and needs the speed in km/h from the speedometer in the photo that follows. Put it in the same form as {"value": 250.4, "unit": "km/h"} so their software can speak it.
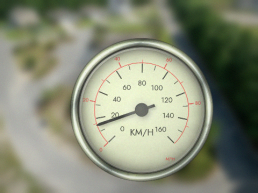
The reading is {"value": 15, "unit": "km/h"}
